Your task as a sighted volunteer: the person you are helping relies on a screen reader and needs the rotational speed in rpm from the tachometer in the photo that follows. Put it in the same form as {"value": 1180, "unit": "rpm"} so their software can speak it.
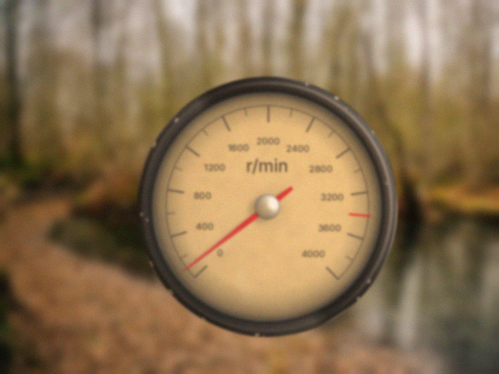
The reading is {"value": 100, "unit": "rpm"}
